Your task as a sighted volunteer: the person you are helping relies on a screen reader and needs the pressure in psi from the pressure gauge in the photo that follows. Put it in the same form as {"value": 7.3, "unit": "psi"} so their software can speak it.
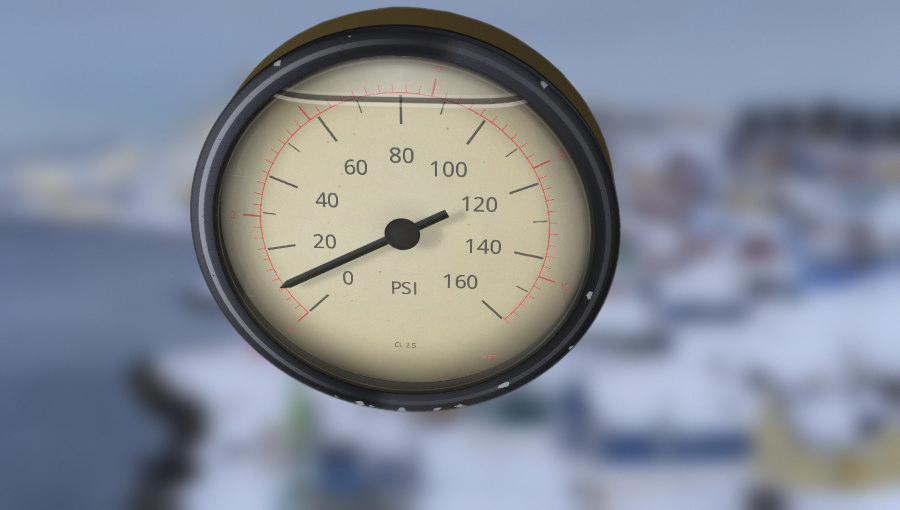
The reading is {"value": 10, "unit": "psi"}
